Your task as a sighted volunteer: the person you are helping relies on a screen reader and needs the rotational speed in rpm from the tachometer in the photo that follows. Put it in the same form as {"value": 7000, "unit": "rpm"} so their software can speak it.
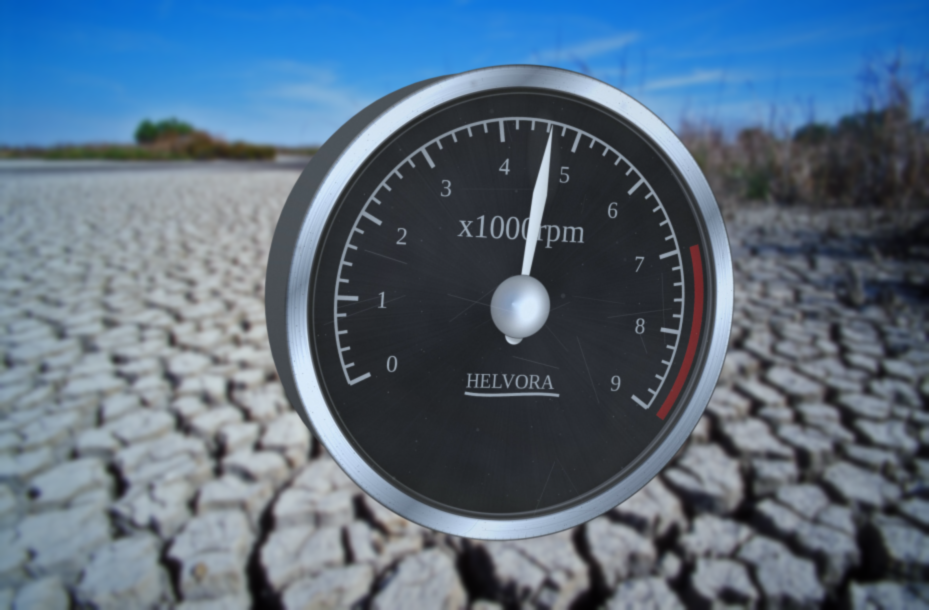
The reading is {"value": 4600, "unit": "rpm"}
